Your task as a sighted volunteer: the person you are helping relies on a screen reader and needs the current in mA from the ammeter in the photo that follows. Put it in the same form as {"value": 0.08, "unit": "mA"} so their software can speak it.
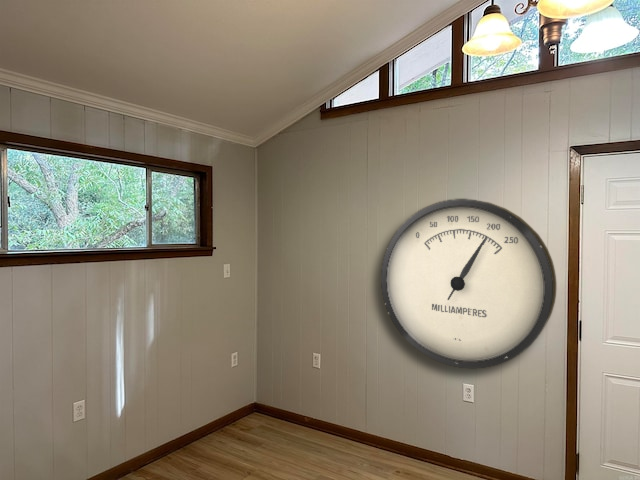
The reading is {"value": 200, "unit": "mA"}
